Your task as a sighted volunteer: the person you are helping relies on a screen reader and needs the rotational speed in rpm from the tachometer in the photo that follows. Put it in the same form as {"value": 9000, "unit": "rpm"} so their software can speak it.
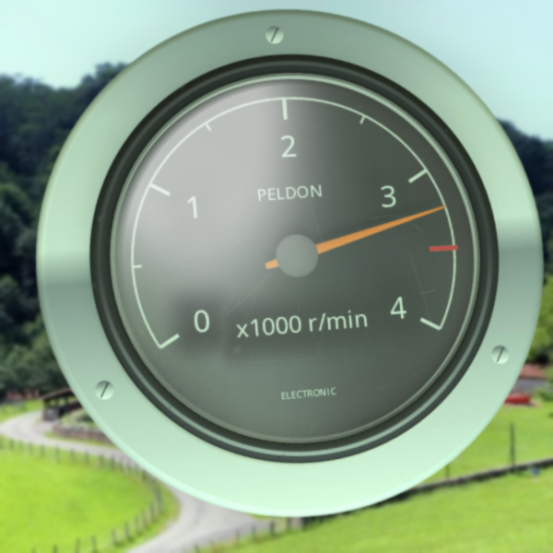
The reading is {"value": 3250, "unit": "rpm"}
